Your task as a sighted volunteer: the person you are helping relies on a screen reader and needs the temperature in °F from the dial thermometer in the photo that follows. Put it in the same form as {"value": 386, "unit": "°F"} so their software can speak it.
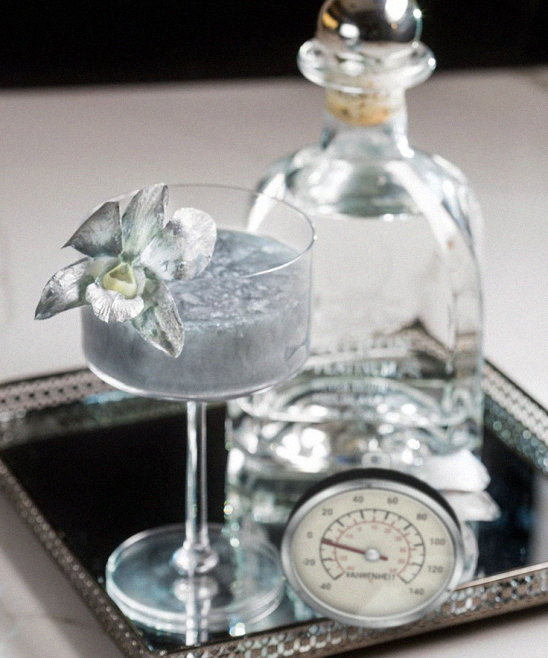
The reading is {"value": 0, "unit": "°F"}
